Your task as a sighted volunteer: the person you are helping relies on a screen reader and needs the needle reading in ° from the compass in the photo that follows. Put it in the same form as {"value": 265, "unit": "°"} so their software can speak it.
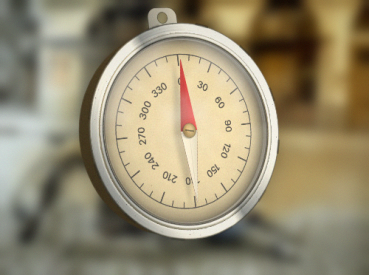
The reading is {"value": 0, "unit": "°"}
